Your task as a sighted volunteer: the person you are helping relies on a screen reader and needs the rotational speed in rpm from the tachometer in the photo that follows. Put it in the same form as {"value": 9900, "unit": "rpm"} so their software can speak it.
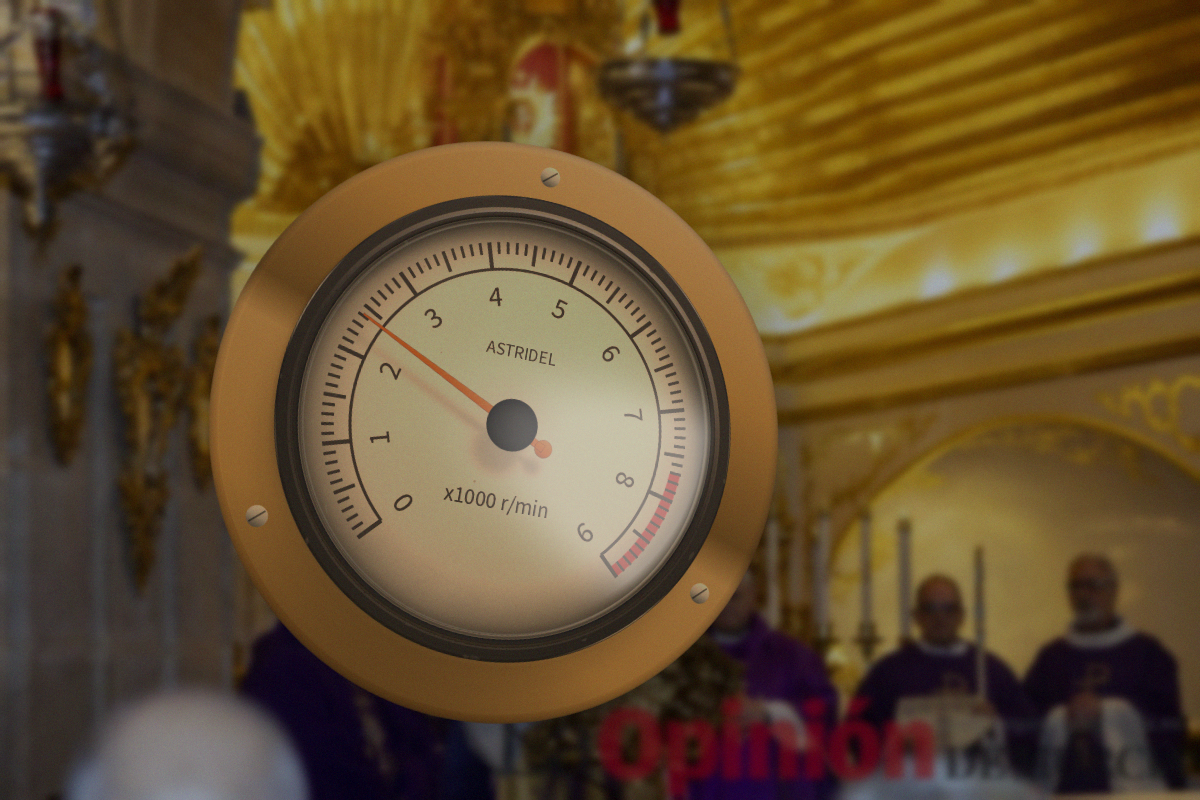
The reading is {"value": 2400, "unit": "rpm"}
